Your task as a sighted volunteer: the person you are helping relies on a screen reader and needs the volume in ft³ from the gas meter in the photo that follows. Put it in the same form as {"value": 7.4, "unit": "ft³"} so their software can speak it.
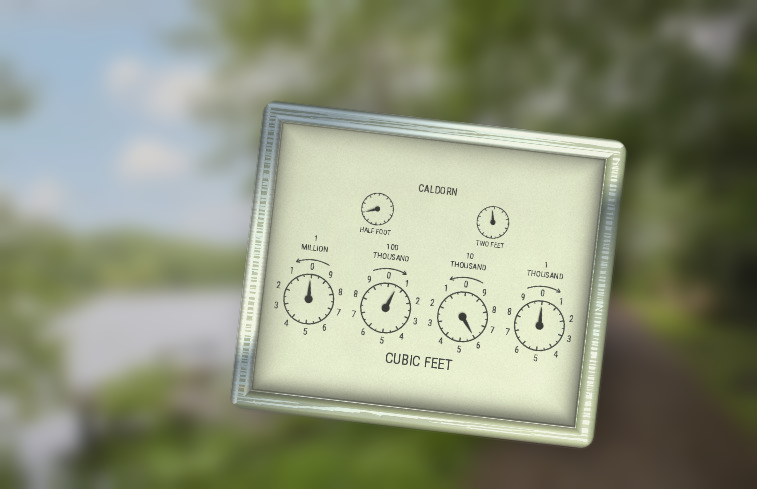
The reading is {"value": 6000, "unit": "ft³"}
